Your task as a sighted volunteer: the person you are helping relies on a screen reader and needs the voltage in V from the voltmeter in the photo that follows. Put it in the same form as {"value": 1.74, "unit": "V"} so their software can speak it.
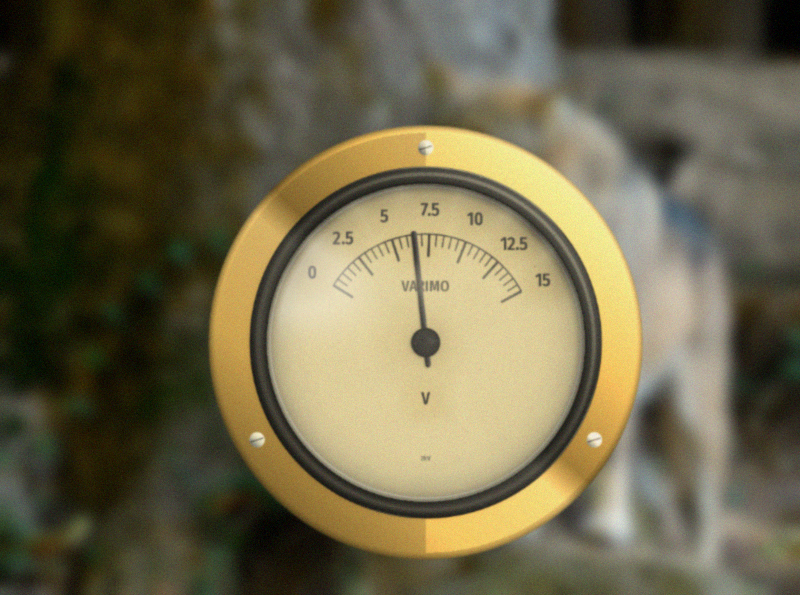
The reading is {"value": 6.5, "unit": "V"}
